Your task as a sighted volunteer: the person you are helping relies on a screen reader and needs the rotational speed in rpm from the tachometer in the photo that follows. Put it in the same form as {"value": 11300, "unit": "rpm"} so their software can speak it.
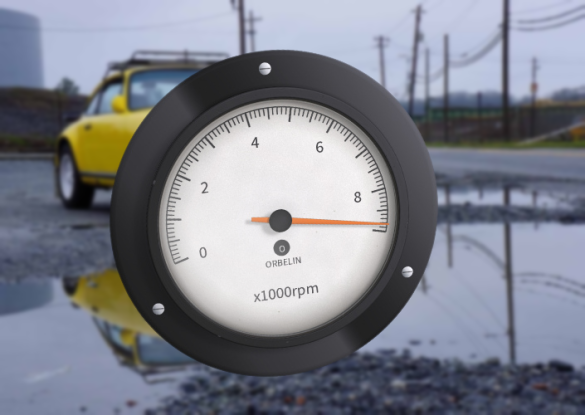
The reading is {"value": 8800, "unit": "rpm"}
